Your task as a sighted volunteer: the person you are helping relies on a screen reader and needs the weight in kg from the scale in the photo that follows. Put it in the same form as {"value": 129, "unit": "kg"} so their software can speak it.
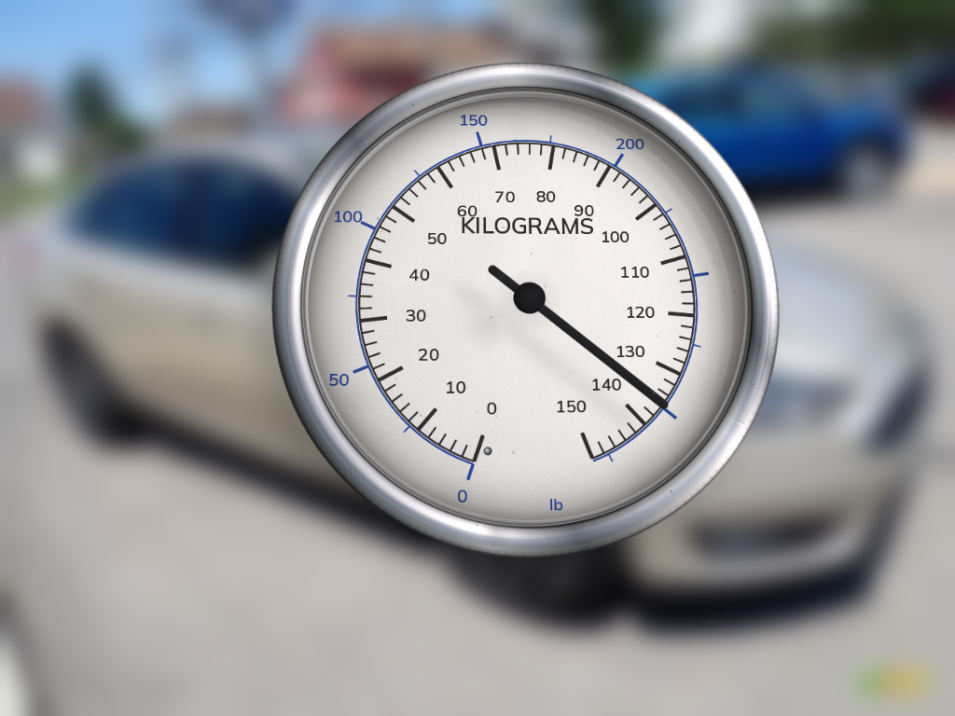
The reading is {"value": 136, "unit": "kg"}
